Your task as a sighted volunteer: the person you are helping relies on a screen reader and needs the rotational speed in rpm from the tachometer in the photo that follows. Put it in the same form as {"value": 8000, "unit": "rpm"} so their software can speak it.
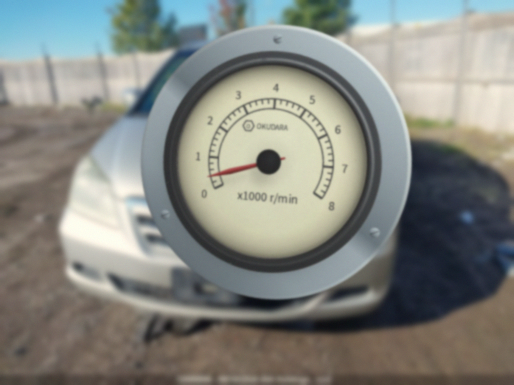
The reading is {"value": 400, "unit": "rpm"}
